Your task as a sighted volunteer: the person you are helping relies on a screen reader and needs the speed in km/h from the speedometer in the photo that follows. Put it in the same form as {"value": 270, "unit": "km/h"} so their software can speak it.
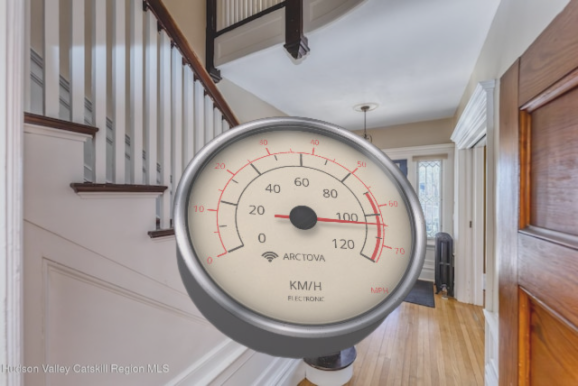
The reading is {"value": 105, "unit": "km/h"}
